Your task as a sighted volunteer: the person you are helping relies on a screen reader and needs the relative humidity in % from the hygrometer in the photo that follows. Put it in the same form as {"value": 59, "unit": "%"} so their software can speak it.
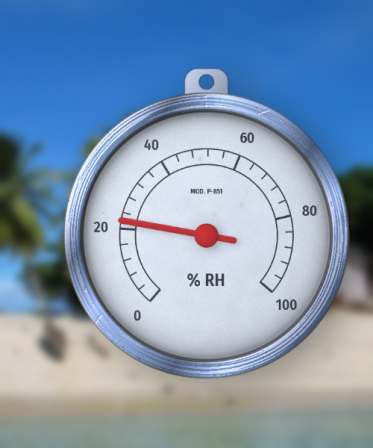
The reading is {"value": 22, "unit": "%"}
